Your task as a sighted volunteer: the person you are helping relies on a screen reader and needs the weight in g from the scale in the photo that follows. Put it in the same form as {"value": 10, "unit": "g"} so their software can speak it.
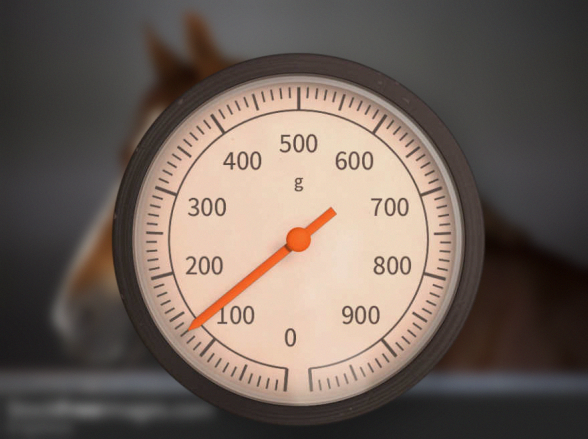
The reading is {"value": 130, "unit": "g"}
